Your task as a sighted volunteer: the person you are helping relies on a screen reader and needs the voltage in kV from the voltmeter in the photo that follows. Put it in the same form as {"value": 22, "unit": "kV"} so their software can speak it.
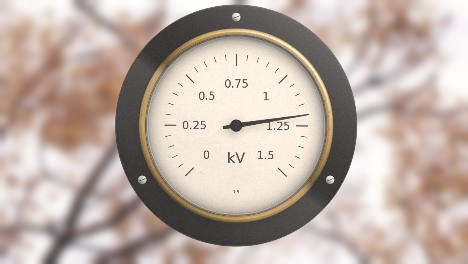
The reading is {"value": 1.2, "unit": "kV"}
